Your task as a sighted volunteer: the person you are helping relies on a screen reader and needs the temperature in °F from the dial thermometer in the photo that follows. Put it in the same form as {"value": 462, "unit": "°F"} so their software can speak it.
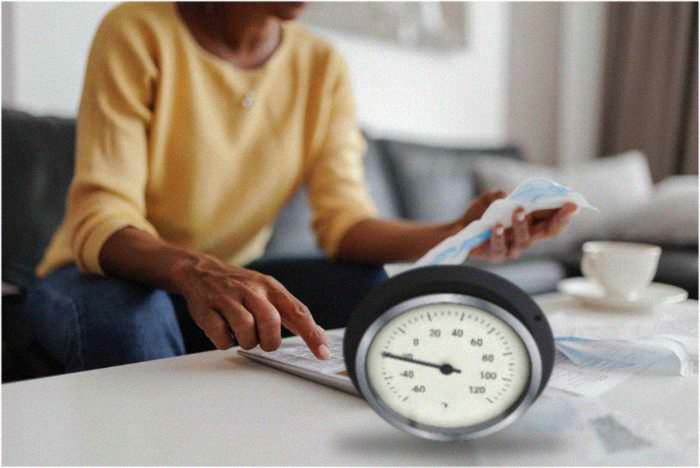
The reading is {"value": -20, "unit": "°F"}
